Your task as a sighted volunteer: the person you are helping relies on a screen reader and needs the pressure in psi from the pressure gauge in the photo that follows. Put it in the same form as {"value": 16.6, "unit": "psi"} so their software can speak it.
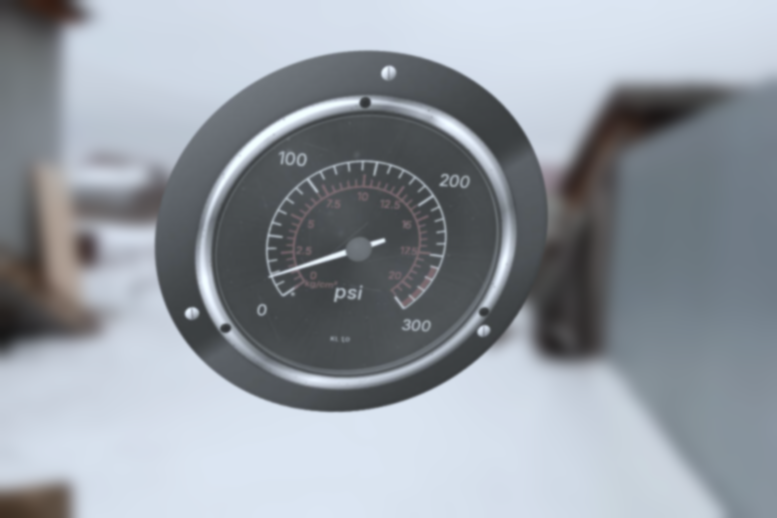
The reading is {"value": 20, "unit": "psi"}
